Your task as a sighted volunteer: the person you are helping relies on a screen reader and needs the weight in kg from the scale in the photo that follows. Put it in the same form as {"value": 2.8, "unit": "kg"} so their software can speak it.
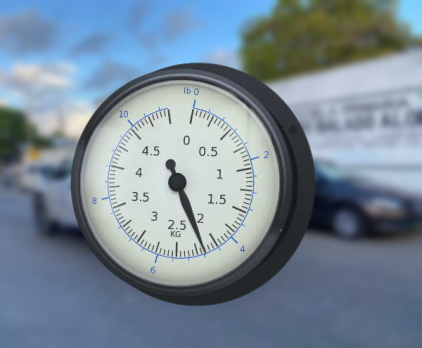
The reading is {"value": 2.15, "unit": "kg"}
